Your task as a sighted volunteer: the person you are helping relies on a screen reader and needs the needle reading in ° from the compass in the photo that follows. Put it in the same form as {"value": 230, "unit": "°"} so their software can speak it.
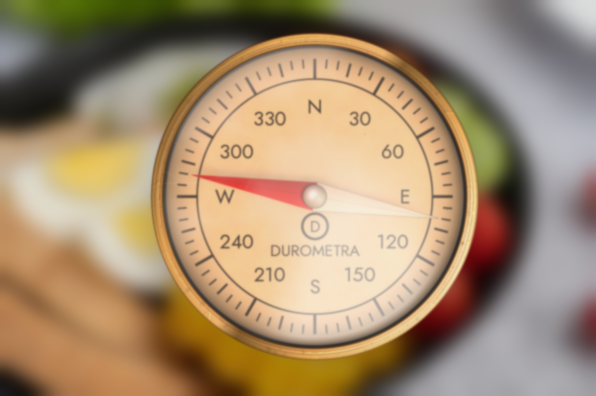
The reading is {"value": 280, "unit": "°"}
